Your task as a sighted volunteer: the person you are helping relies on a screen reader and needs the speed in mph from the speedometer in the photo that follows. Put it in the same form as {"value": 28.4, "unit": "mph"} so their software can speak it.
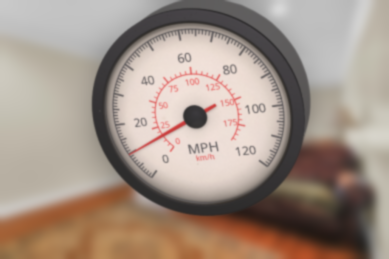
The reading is {"value": 10, "unit": "mph"}
